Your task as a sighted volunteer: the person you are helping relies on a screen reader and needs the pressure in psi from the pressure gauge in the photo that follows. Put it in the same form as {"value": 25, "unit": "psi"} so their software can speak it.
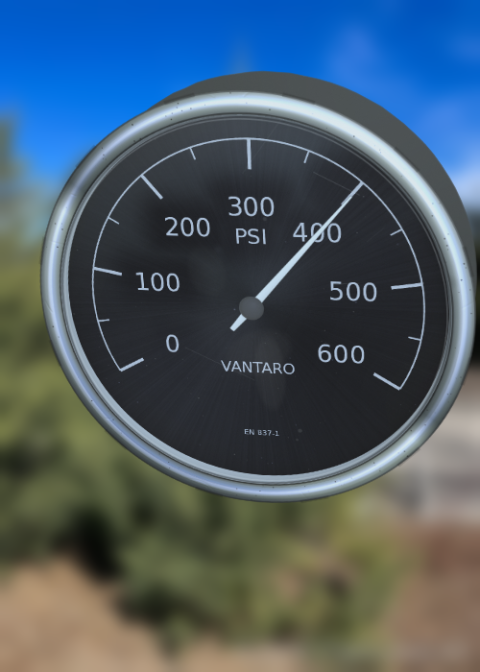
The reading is {"value": 400, "unit": "psi"}
